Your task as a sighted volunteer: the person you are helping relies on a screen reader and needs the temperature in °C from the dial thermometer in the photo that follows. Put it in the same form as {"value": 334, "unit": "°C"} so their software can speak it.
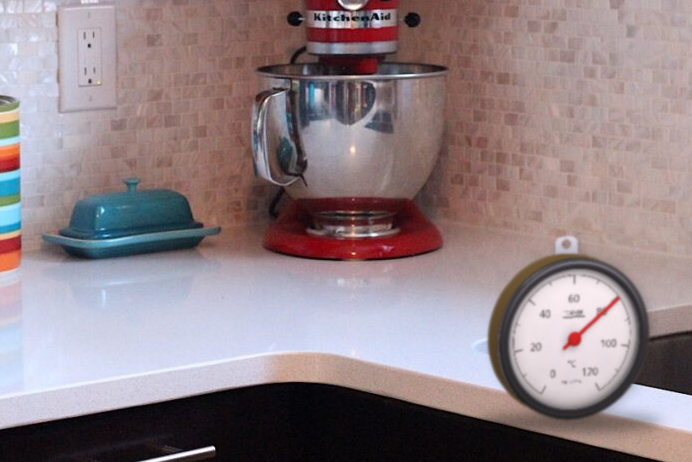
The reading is {"value": 80, "unit": "°C"}
